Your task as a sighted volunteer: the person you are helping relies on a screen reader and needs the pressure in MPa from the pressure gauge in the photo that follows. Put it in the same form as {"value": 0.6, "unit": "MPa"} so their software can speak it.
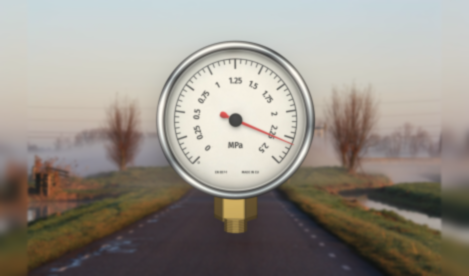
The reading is {"value": 2.3, "unit": "MPa"}
